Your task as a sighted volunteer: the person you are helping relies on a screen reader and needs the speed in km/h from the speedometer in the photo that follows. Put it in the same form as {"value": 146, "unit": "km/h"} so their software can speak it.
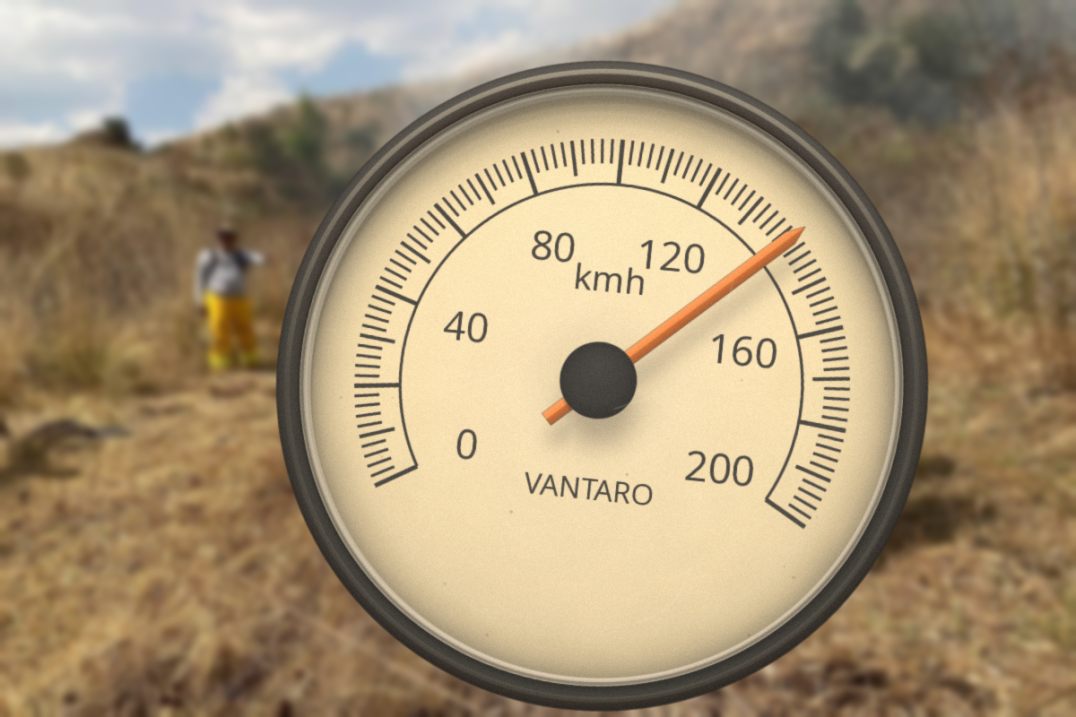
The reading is {"value": 140, "unit": "km/h"}
